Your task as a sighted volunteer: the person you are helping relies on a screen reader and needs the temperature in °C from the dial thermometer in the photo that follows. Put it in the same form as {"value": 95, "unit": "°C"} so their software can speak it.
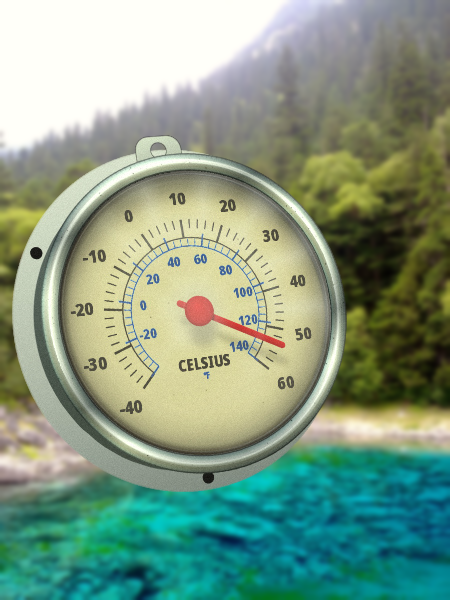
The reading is {"value": 54, "unit": "°C"}
